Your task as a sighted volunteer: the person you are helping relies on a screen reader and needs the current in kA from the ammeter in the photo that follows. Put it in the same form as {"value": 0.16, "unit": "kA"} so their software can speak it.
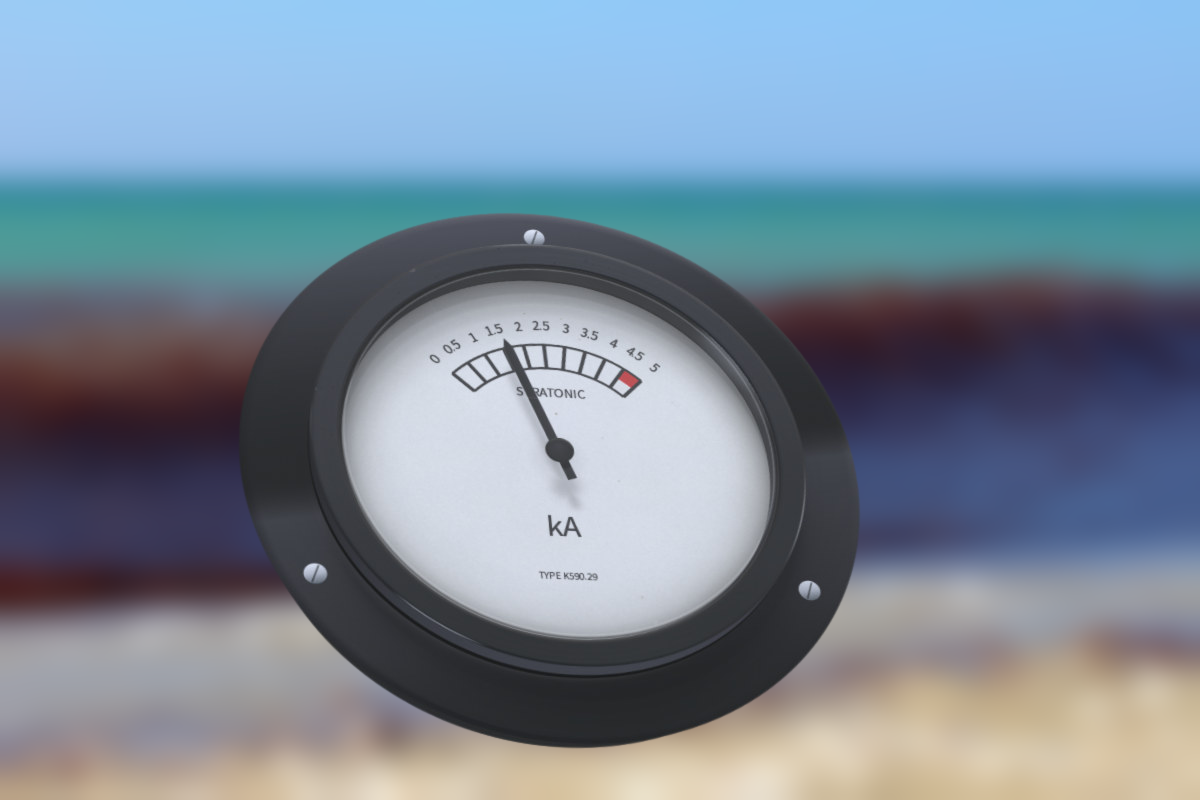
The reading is {"value": 1.5, "unit": "kA"}
